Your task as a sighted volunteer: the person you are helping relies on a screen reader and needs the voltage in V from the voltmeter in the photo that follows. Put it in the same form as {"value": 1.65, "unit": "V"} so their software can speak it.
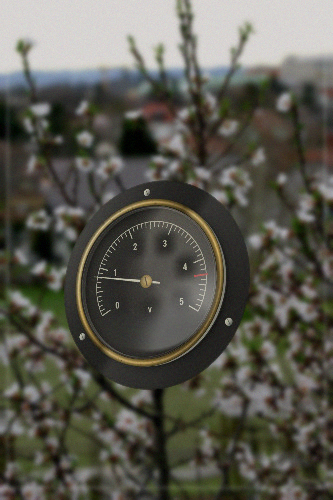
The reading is {"value": 0.8, "unit": "V"}
